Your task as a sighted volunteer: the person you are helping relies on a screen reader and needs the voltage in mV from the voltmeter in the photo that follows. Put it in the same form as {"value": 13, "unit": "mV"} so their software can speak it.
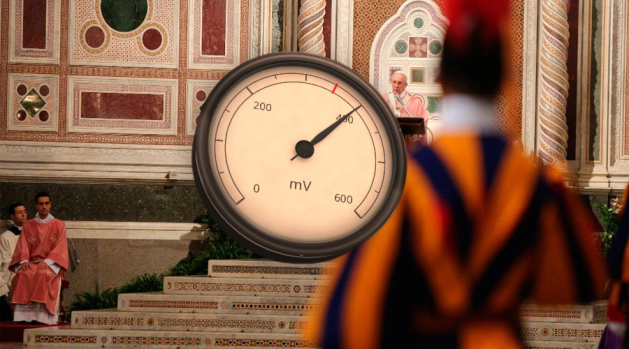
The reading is {"value": 400, "unit": "mV"}
